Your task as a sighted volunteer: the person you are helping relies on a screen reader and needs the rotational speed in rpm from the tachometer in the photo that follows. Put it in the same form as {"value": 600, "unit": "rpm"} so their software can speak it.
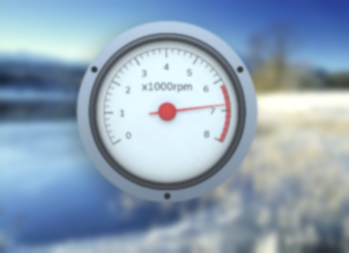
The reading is {"value": 6800, "unit": "rpm"}
